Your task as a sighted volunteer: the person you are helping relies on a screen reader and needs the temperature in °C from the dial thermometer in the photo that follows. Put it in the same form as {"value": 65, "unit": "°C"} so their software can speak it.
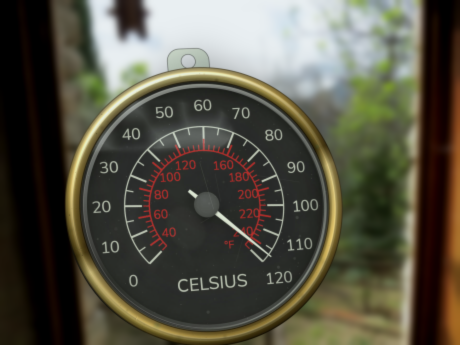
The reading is {"value": 117.5, "unit": "°C"}
